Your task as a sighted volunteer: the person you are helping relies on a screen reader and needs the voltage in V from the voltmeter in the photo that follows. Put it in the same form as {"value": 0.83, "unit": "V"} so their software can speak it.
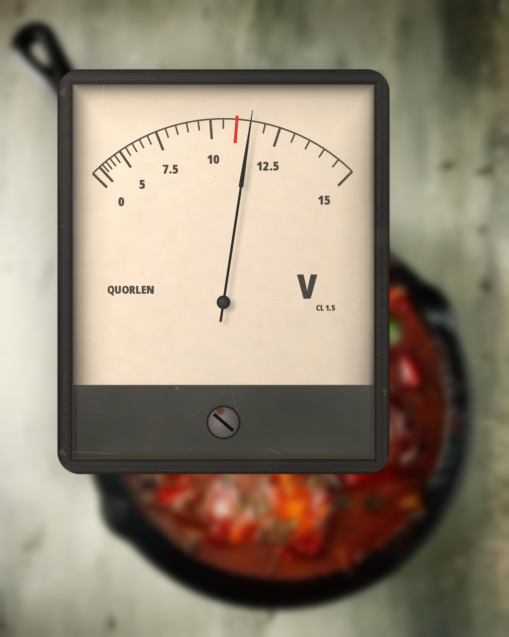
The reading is {"value": 11.5, "unit": "V"}
